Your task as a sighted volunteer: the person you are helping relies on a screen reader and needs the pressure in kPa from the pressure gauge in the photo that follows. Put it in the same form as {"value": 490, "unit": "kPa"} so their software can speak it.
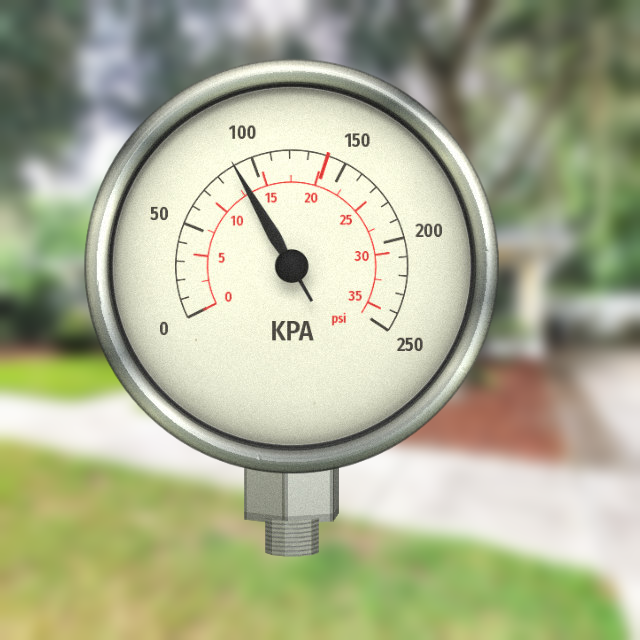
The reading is {"value": 90, "unit": "kPa"}
